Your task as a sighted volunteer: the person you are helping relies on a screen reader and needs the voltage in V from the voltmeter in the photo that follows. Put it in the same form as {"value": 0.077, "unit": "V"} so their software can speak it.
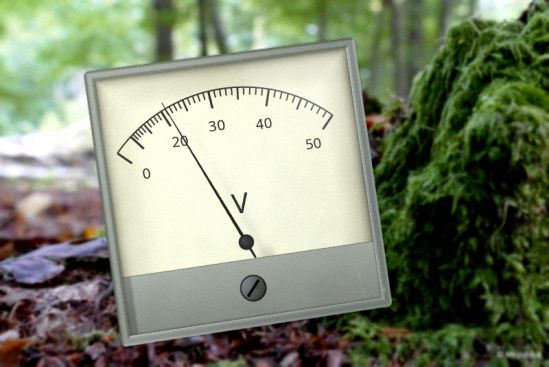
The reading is {"value": 21, "unit": "V"}
